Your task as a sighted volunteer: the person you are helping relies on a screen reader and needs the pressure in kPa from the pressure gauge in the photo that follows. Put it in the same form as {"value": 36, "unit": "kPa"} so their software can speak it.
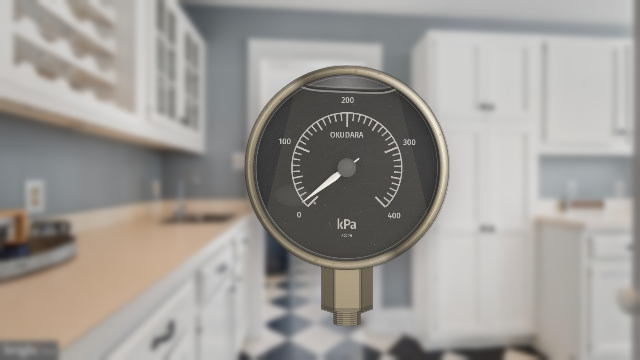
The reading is {"value": 10, "unit": "kPa"}
